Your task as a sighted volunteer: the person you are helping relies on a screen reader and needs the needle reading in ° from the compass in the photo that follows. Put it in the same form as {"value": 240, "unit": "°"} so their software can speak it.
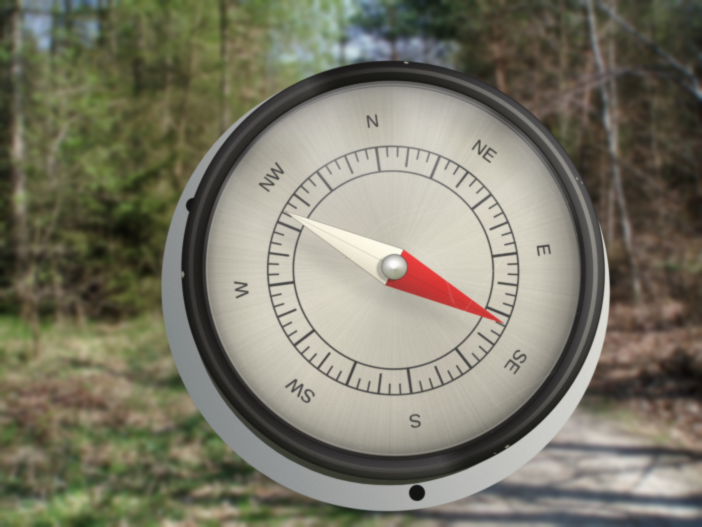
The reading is {"value": 125, "unit": "°"}
